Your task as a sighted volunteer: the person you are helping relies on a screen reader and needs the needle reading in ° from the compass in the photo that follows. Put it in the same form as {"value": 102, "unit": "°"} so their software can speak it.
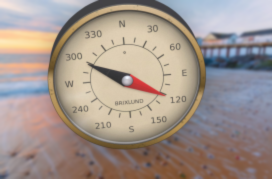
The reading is {"value": 120, "unit": "°"}
